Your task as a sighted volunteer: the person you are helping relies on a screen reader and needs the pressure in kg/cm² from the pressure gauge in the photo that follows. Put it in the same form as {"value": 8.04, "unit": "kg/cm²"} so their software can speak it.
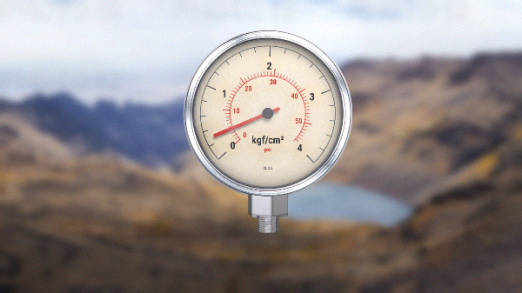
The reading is {"value": 0.3, "unit": "kg/cm²"}
